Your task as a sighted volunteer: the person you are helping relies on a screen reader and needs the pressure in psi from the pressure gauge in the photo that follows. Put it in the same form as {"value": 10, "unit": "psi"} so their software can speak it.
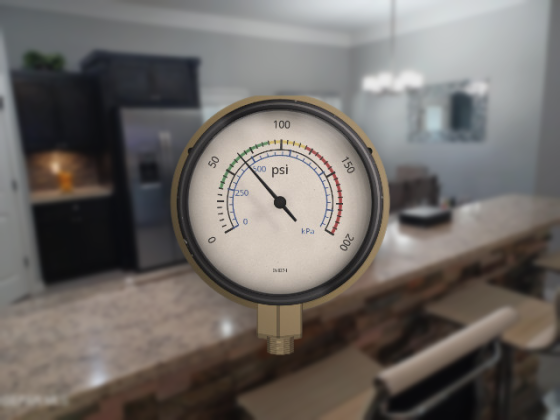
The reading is {"value": 65, "unit": "psi"}
